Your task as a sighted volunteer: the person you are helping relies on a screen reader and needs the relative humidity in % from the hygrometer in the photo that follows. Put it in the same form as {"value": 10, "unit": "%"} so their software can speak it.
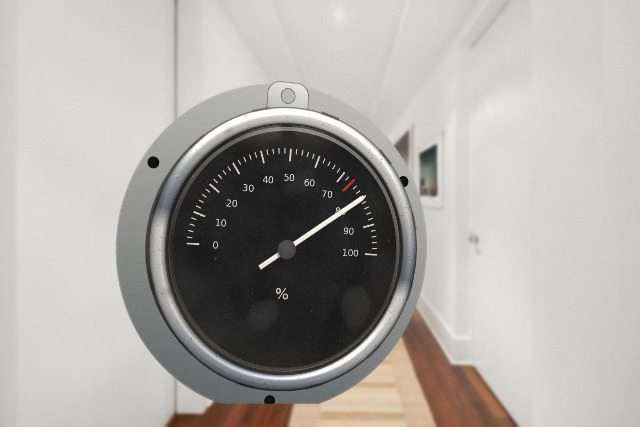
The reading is {"value": 80, "unit": "%"}
